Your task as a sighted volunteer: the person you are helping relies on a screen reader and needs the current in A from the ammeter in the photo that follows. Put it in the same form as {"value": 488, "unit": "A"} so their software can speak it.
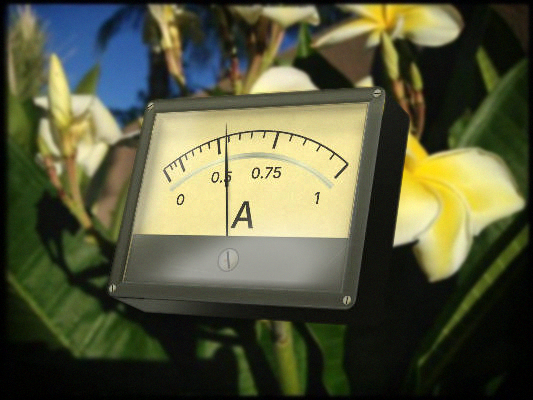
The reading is {"value": 0.55, "unit": "A"}
